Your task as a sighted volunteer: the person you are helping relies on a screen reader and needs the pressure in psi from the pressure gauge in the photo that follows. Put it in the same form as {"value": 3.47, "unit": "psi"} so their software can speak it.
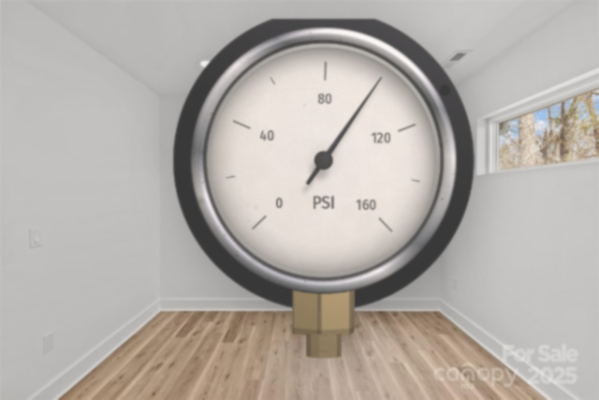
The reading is {"value": 100, "unit": "psi"}
